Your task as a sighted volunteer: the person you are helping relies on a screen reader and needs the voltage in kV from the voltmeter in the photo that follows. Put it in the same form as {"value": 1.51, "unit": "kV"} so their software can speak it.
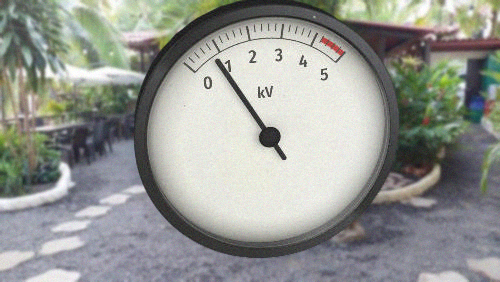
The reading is {"value": 0.8, "unit": "kV"}
